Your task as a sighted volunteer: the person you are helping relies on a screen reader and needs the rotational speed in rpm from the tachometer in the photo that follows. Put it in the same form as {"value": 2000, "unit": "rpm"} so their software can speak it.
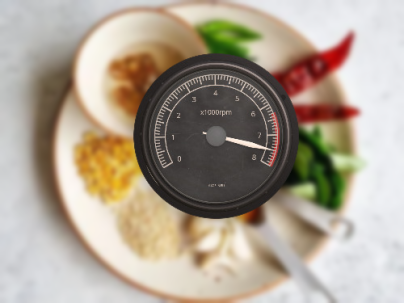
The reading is {"value": 7500, "unit": "rpm"}
